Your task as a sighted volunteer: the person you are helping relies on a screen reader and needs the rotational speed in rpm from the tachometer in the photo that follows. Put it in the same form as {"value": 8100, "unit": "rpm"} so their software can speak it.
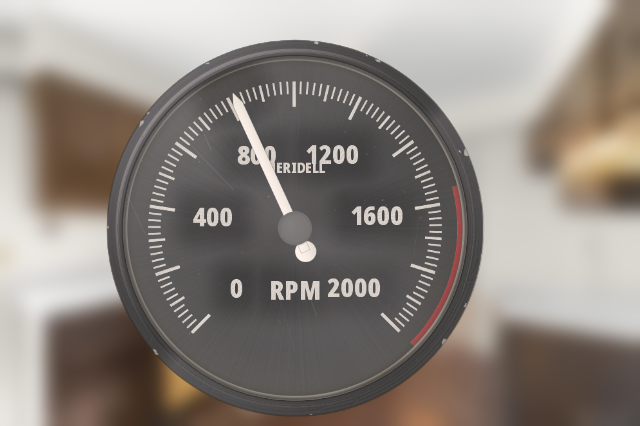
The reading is {"value": 820, "unit": "rpm"}
